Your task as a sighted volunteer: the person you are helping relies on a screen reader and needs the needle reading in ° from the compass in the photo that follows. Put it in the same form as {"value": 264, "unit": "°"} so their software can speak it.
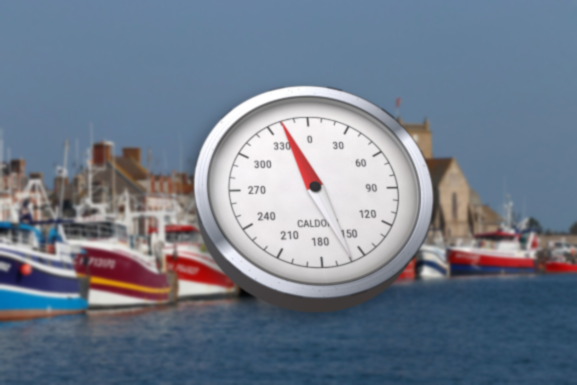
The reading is {"value": 340, "unit": "°"}
